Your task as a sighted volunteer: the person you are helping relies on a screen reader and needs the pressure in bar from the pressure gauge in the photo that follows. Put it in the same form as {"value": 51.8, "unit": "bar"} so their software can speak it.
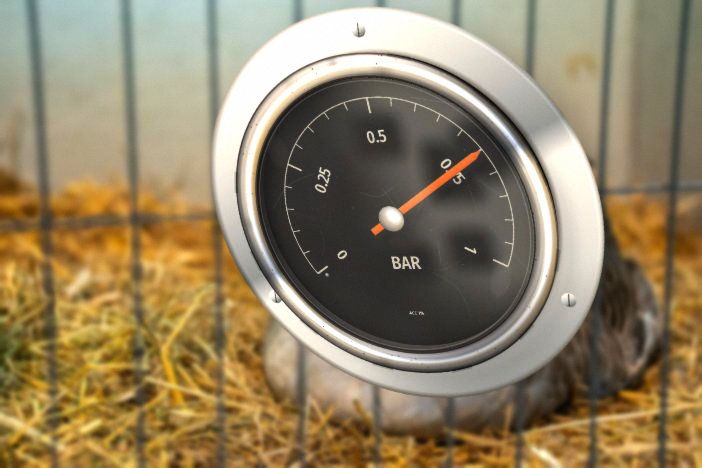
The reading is {"value": 0.75, "unit": "bar"}
